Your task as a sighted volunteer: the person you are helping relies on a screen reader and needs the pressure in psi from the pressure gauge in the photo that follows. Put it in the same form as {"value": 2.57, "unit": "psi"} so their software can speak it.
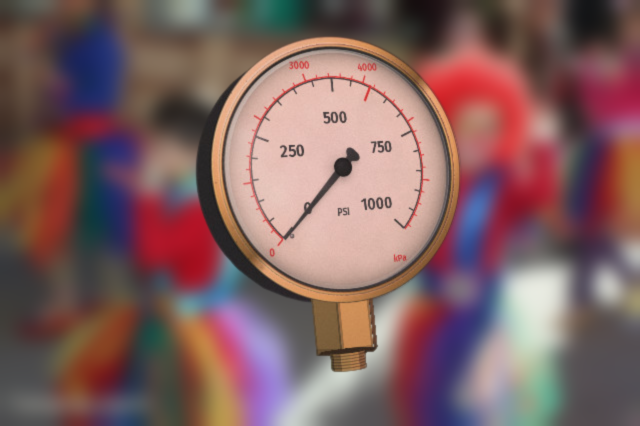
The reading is {"value": 0, "unit": "psi"}
